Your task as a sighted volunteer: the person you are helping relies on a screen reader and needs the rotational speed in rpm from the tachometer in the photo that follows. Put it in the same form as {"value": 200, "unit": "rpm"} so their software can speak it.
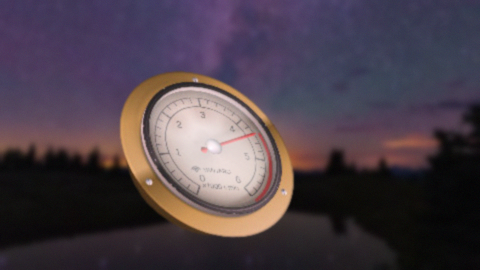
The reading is {"value": 4400, "unit": "rpm"}
